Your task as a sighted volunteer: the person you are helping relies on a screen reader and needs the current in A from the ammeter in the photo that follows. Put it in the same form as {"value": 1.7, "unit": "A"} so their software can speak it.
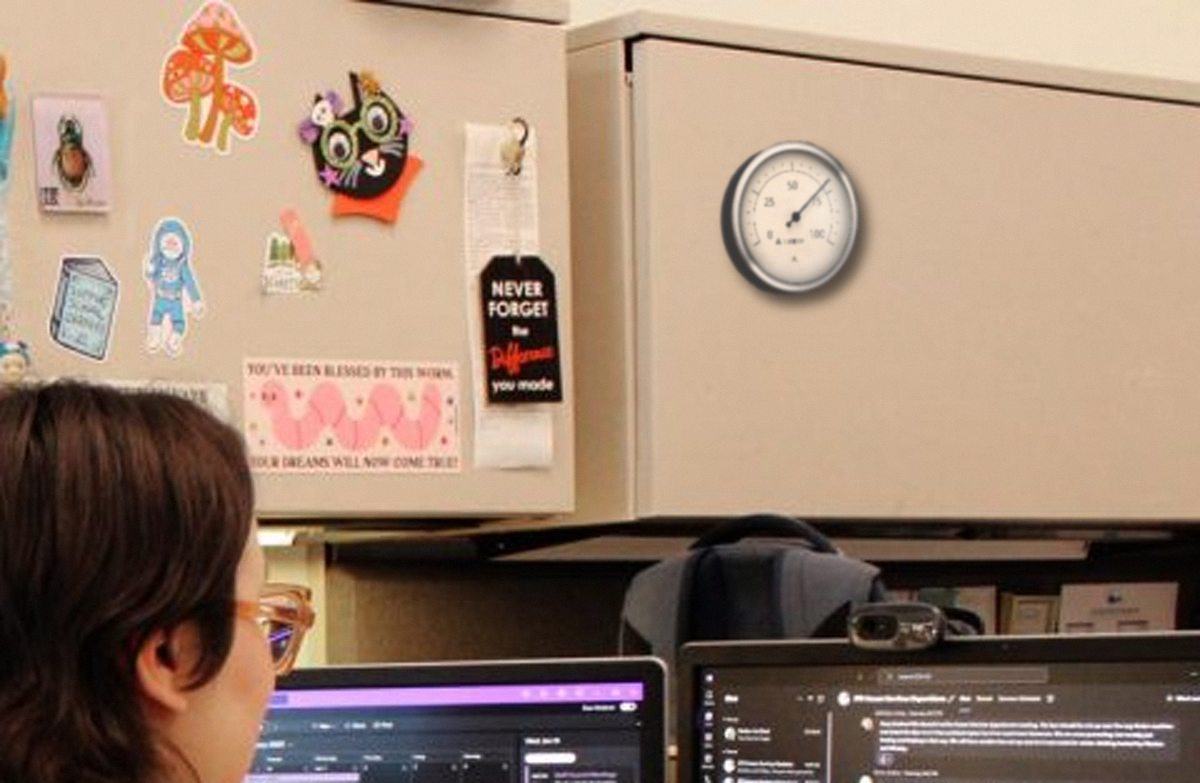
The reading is {"value": 70, "unit": "A"}
